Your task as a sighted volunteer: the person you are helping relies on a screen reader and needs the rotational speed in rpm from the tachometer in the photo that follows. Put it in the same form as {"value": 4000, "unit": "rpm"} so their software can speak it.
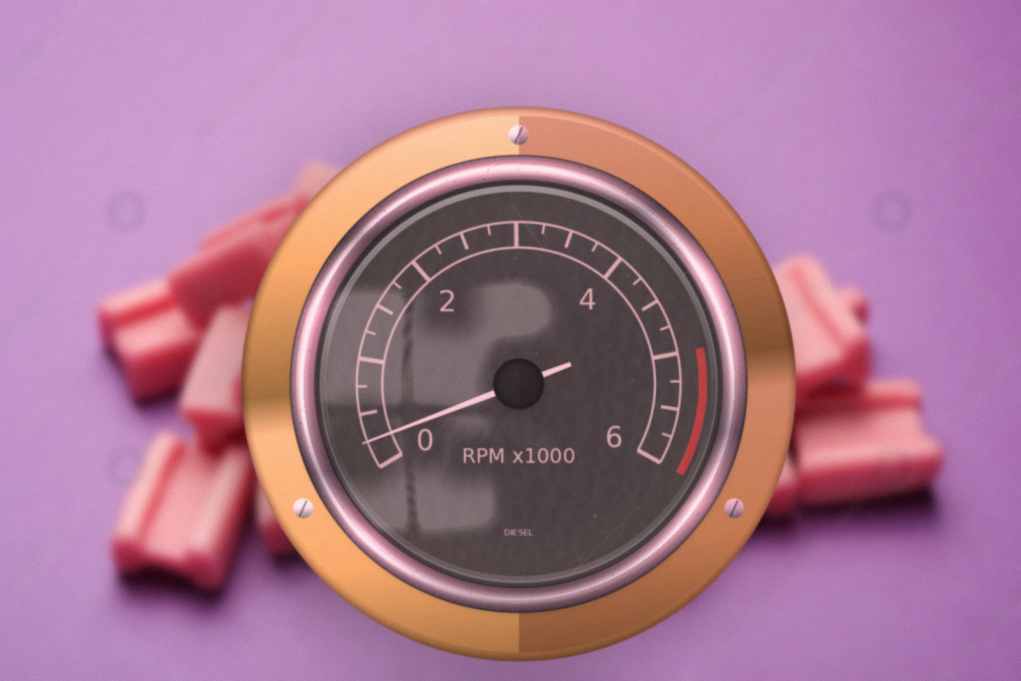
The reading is {"value": 250, "unit": "rpm"}
